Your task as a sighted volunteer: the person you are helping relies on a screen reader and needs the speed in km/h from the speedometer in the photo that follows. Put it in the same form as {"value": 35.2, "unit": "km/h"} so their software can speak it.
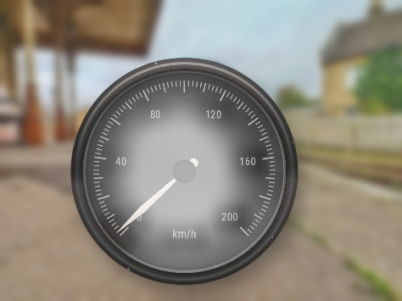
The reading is {"value": 2, "unit": "km/h"}
